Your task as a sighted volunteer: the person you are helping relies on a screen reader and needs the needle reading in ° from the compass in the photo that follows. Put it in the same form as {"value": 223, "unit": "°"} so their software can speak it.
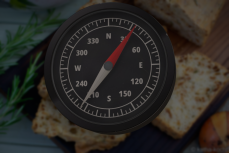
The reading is {"value": 35, "unit": "°"}
